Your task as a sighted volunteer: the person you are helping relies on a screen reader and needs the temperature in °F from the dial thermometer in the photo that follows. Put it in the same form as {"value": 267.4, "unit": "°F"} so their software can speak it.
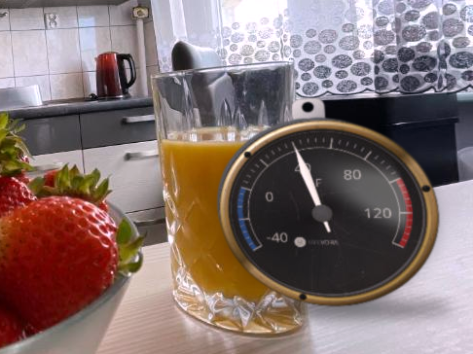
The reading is {"value": 40, "unit": "°F"}
